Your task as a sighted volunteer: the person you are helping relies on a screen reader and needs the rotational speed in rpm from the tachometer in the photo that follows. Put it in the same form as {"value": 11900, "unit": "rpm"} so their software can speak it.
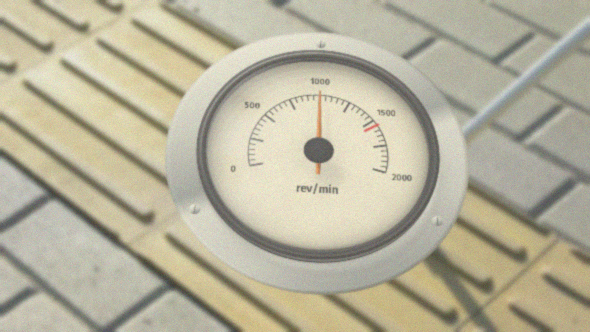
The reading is {"value": 1000, "unit": "rpm"}
